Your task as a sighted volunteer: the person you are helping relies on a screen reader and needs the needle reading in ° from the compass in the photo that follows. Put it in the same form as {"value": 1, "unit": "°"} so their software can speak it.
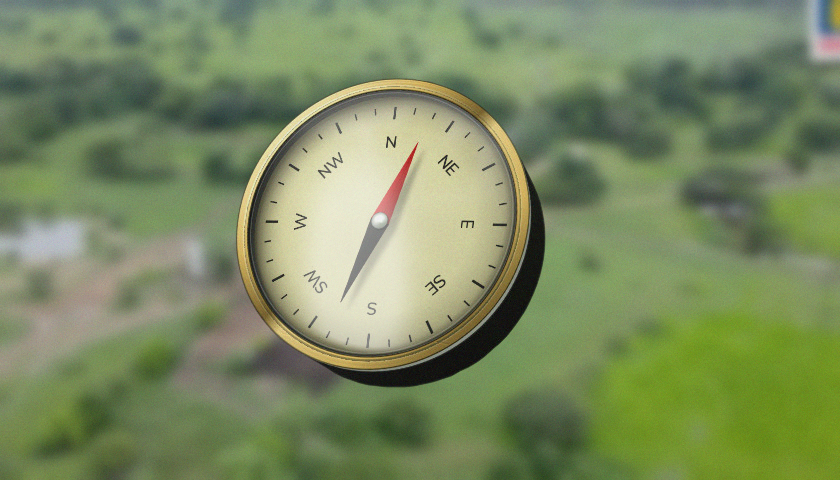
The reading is {"value": 20, "unit": "°"}
